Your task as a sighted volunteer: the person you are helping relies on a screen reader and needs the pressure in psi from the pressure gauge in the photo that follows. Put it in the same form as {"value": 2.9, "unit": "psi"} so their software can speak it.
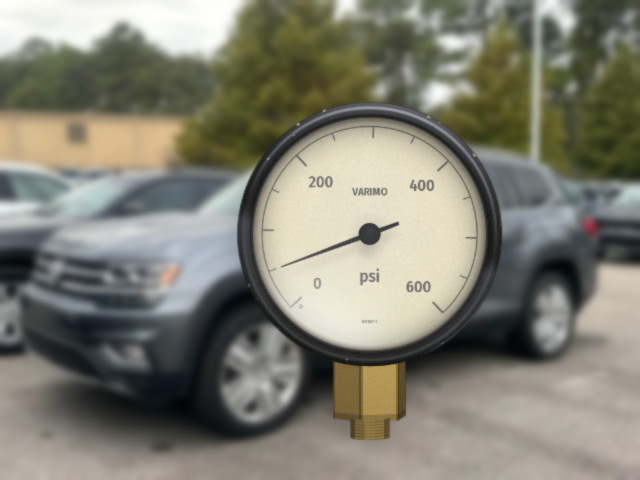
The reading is {"value": 50, "unit": "psi"}
